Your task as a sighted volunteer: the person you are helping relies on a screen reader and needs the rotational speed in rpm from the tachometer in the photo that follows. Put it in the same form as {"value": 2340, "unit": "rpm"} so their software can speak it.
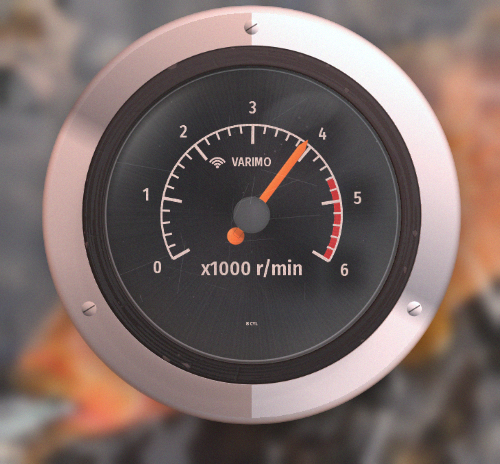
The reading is {"value": 3900, "unit": "rpm"}
